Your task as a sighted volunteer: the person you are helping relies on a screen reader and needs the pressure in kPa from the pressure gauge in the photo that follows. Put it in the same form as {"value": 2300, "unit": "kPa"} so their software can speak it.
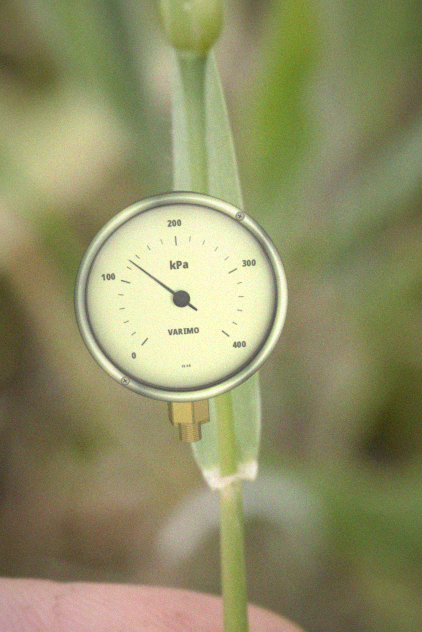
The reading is {"value": 130, "unit": "kPa"}
